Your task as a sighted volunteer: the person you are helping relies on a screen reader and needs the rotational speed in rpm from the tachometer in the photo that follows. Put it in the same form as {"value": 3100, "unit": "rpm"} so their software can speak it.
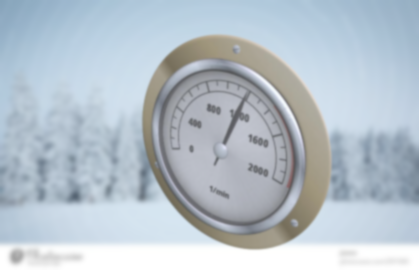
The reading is {"value": 1200, "unit": "rpm"}
